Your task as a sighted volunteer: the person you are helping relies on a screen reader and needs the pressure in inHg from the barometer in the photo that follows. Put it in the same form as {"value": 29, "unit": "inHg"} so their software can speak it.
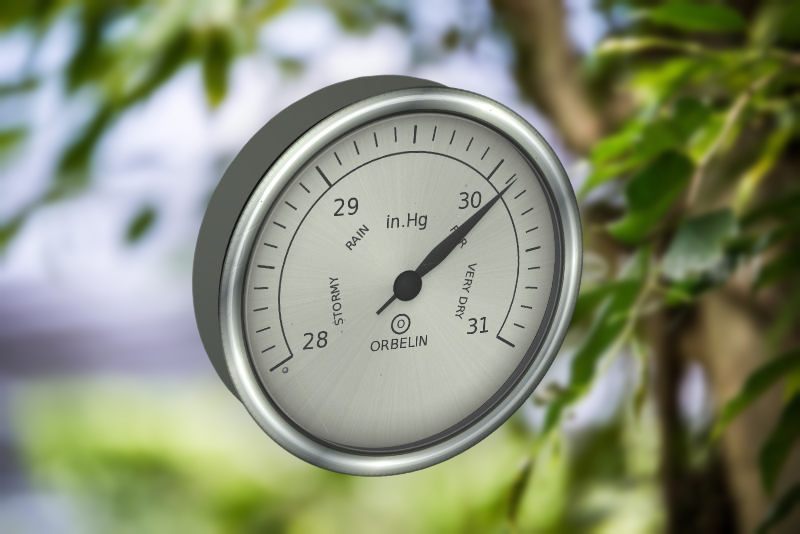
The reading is {"value": 30.1, "unit": "inHg"}
